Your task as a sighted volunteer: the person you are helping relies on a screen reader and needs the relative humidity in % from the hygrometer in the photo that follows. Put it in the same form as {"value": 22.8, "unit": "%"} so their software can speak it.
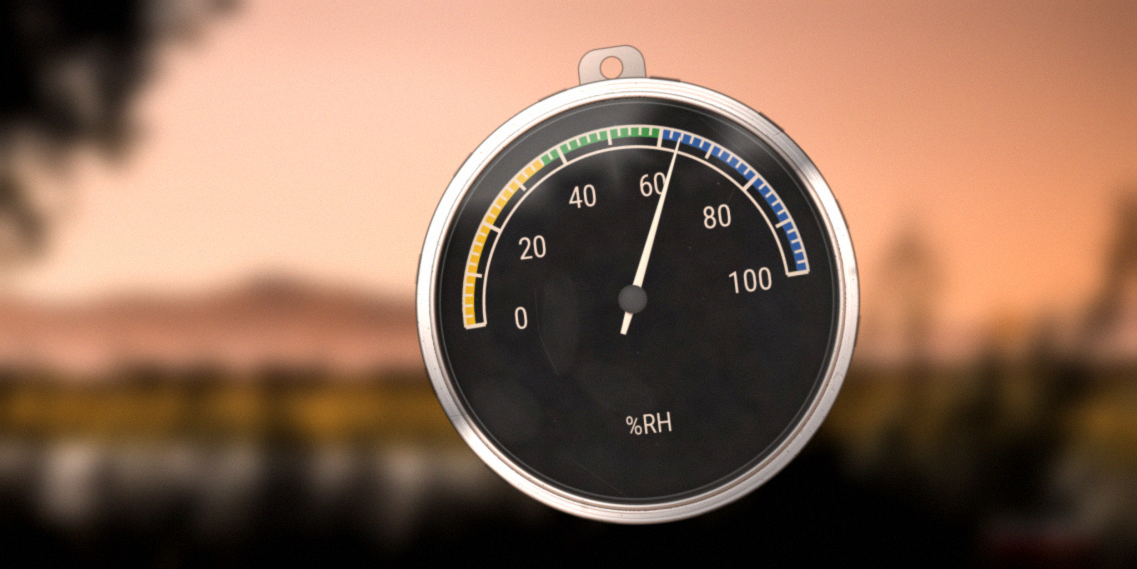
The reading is {"value": 64, "unit": "%"}
